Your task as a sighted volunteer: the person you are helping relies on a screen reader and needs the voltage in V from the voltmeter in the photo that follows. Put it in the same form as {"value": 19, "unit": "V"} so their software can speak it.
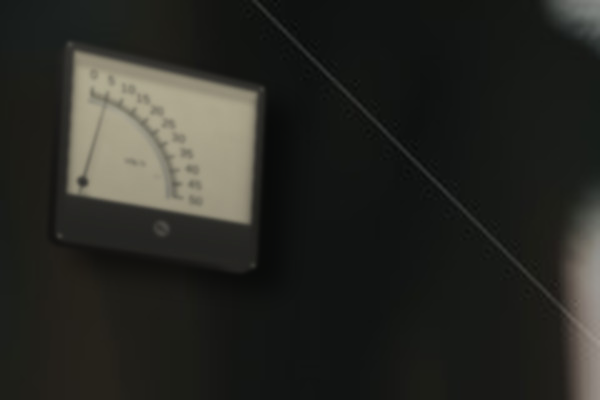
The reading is {"value": 5, "unit": "V"}
